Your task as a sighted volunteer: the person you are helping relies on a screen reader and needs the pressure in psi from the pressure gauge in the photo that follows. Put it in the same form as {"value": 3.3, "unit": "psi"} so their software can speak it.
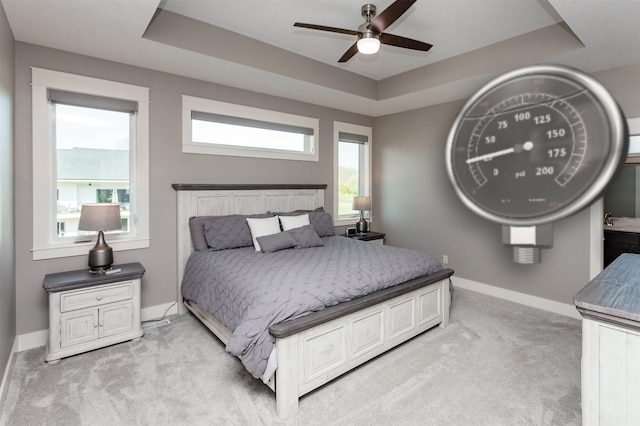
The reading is {"value": 25, "unit": "psi"}
